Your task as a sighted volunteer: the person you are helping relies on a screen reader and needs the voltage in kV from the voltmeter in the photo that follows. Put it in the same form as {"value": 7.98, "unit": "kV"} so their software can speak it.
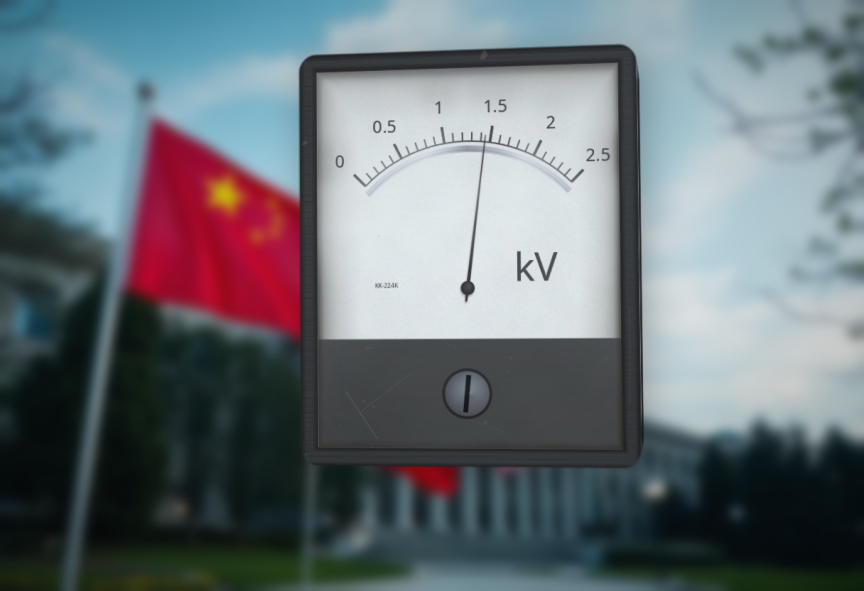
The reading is {"value": 1.45, "unit": "kV"}
